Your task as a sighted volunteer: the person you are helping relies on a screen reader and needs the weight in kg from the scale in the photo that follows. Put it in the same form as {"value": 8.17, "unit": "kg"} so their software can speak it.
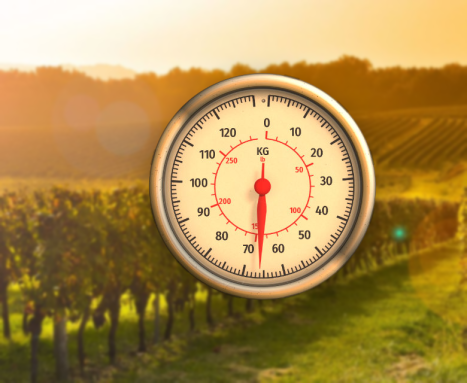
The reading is {"value": 66, "unit": "kg"}
